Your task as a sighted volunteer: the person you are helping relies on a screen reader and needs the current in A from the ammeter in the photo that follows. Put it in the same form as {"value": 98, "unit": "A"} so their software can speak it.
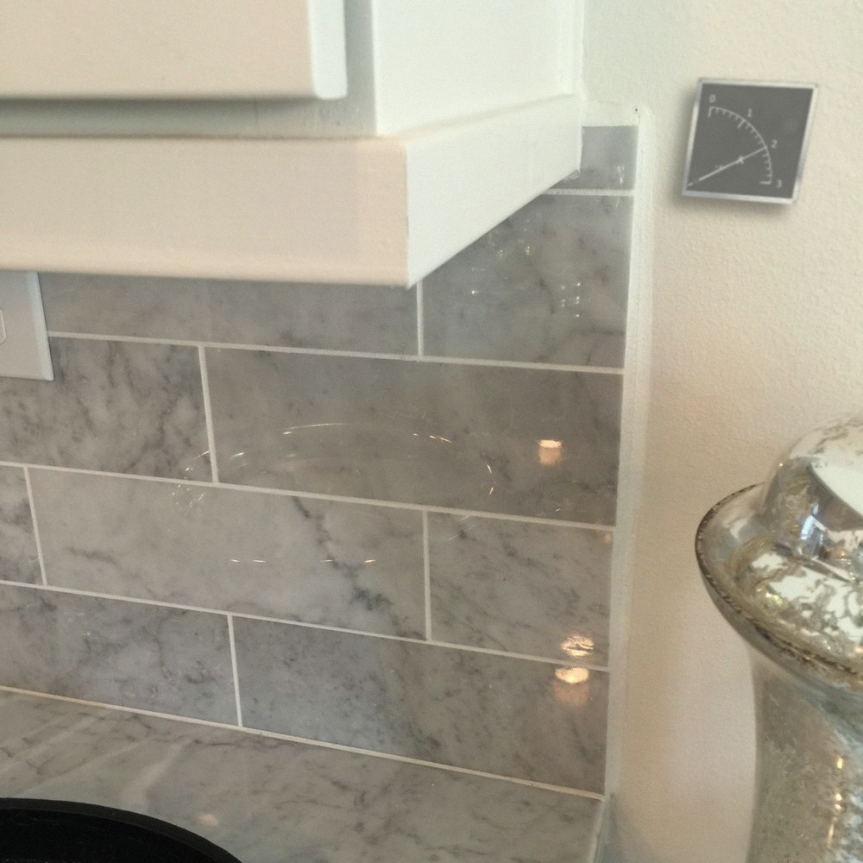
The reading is {"value": 2, "unit": "A"}
